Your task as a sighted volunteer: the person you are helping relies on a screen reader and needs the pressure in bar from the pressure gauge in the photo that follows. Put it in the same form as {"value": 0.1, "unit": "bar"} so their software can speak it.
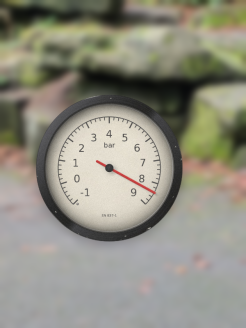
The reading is {"value": 8.4, "unit": "bar"}
